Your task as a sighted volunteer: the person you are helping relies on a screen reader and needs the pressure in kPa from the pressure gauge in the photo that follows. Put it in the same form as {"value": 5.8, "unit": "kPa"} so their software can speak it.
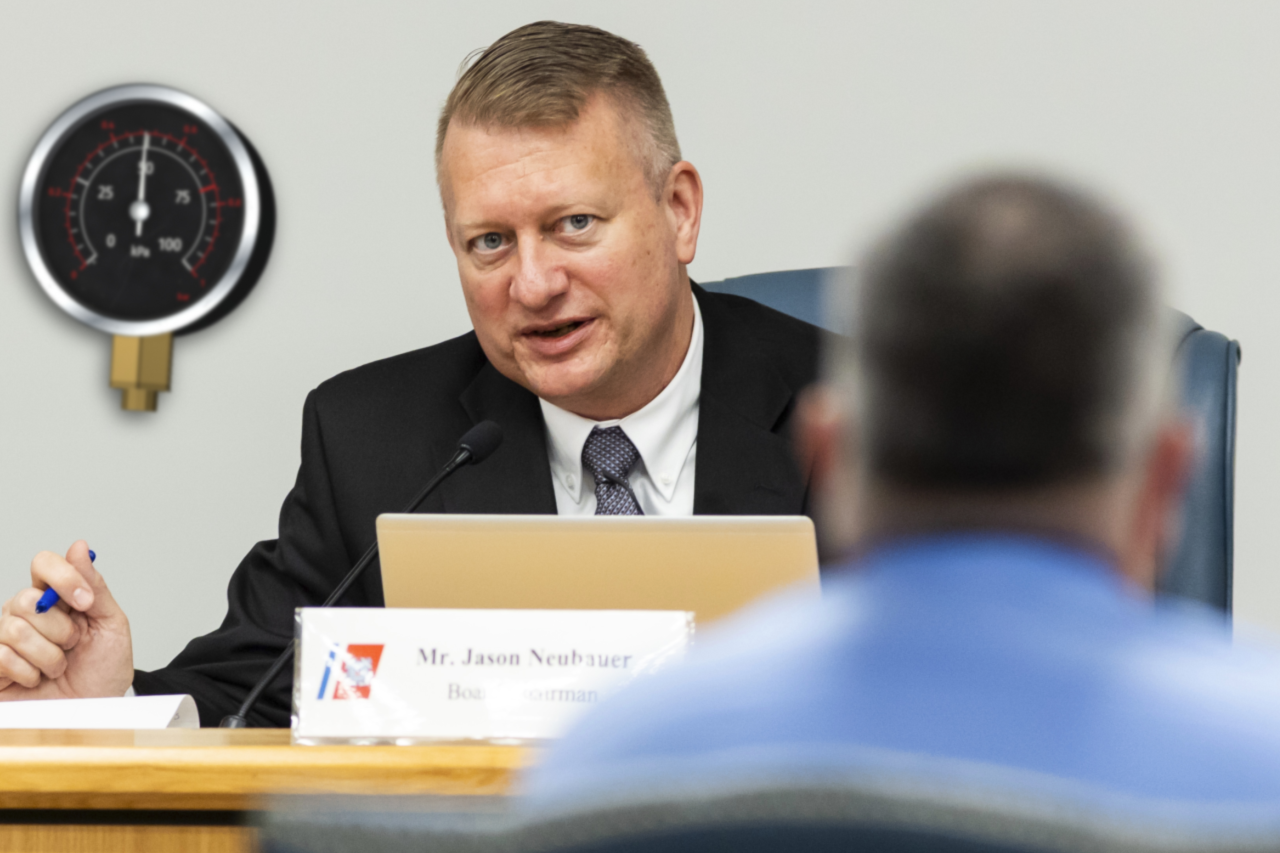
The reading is {"value": 50, "unit": "kPa"}
